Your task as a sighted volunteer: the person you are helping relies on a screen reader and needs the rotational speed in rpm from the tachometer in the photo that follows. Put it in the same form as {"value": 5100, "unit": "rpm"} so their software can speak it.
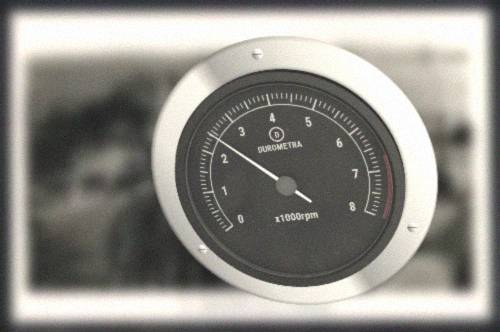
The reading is {"value": 2500, "unit": "rpm"}
